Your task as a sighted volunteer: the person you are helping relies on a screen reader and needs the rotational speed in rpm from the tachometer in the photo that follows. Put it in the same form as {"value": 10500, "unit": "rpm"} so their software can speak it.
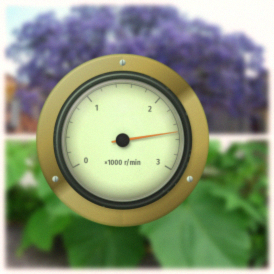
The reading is {"value": 2500, "unit": "rpm"}
